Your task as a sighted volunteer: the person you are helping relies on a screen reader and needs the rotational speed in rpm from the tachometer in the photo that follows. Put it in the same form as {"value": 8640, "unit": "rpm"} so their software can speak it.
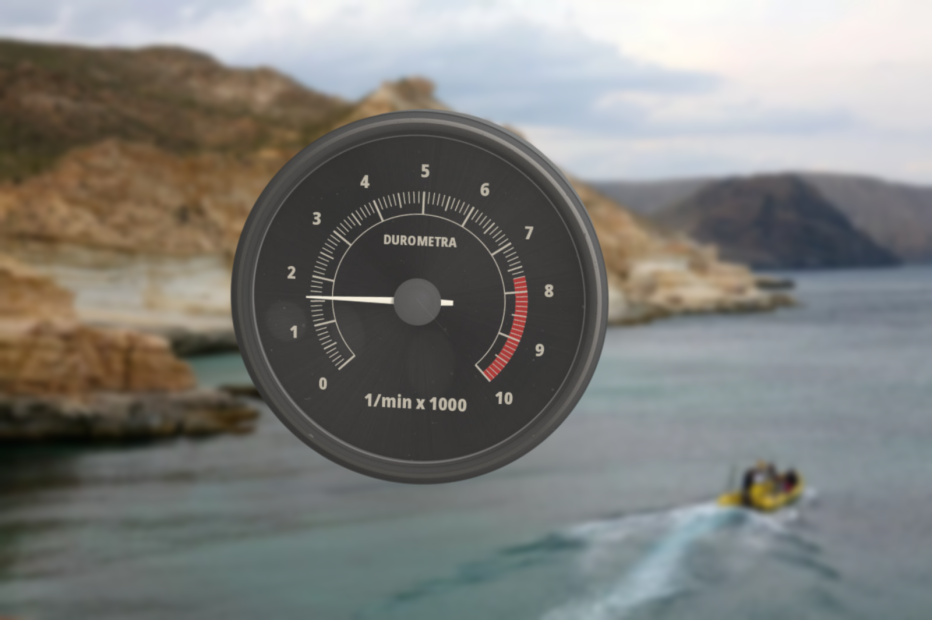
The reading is {"value": 1600, "unit": "rpm"}
